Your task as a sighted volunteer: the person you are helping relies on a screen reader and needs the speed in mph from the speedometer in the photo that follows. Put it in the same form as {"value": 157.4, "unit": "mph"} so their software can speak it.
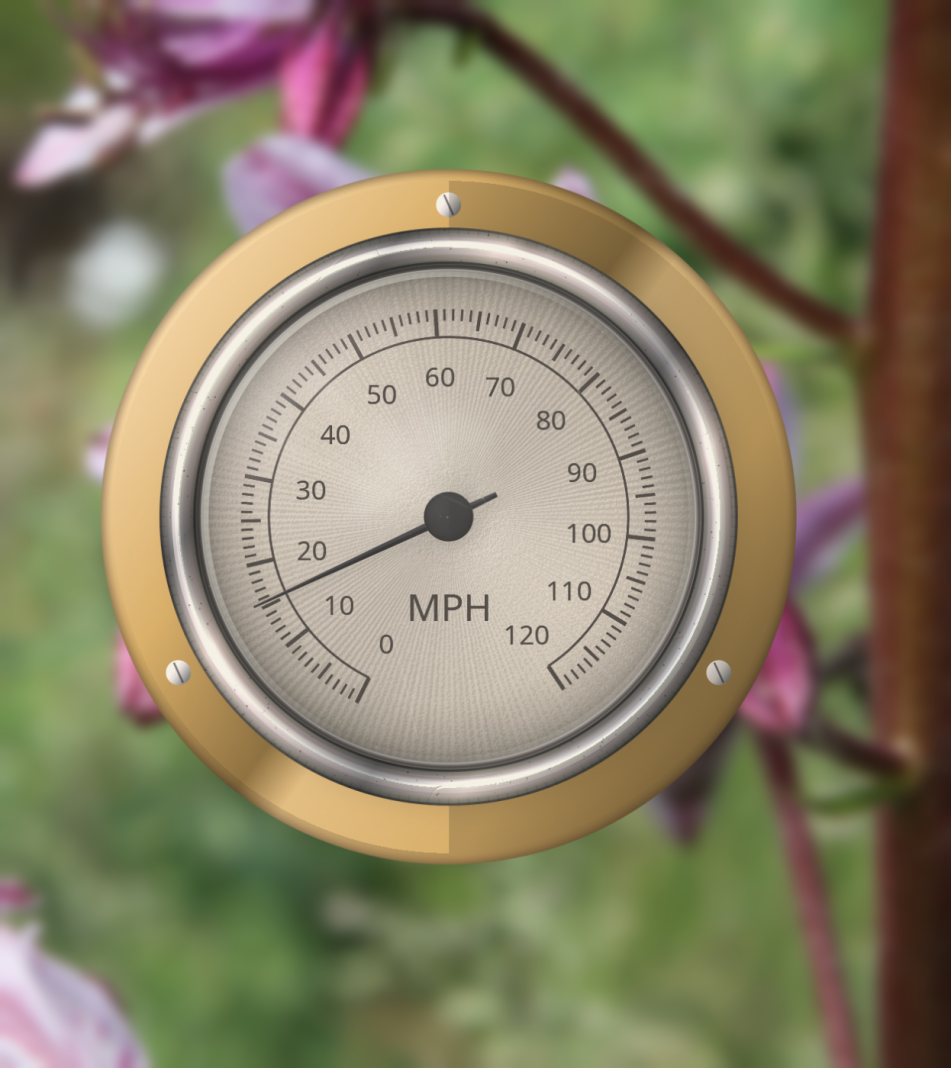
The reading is {"value": 15.5, "unit": "mph"}
